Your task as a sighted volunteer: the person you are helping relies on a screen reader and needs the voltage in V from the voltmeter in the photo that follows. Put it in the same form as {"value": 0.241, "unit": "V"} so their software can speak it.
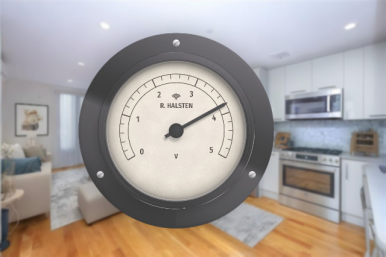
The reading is {"value": 3.8, "unit": "V"}
